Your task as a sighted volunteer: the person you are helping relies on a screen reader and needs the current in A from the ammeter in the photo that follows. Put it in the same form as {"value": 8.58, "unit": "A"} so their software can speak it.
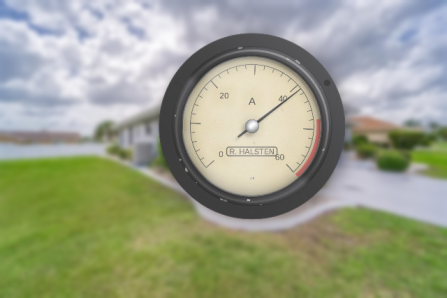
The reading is {"value": 41, "unit": "A"}
